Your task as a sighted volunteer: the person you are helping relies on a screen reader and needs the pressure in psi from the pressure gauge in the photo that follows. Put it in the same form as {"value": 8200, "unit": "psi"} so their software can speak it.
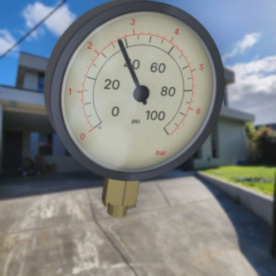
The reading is {"value": 37.5, "unit": "psi"}
